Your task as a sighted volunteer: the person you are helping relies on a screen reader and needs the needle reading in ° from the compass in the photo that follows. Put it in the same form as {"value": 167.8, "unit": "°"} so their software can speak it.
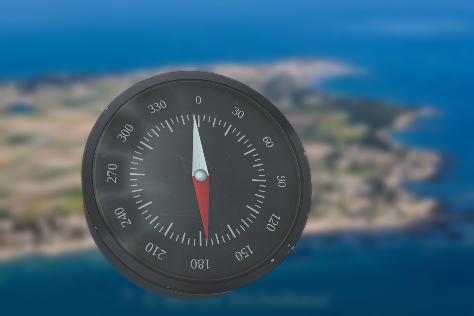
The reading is {"value": 175, "unit": "°"}
